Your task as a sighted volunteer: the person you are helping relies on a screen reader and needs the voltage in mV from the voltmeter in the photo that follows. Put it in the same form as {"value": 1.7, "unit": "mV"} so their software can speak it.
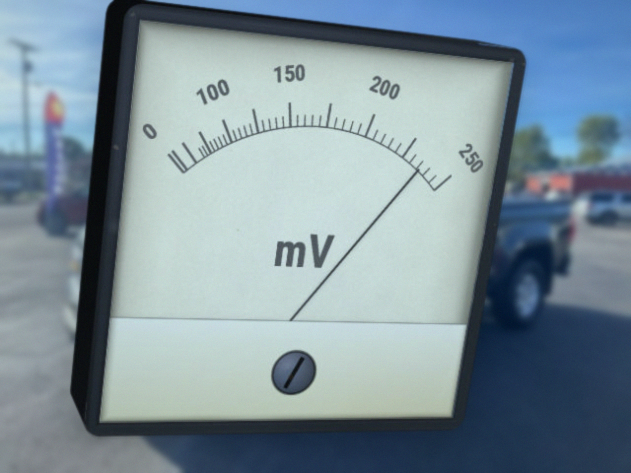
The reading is {"value": 235, "unit": "mV"}
